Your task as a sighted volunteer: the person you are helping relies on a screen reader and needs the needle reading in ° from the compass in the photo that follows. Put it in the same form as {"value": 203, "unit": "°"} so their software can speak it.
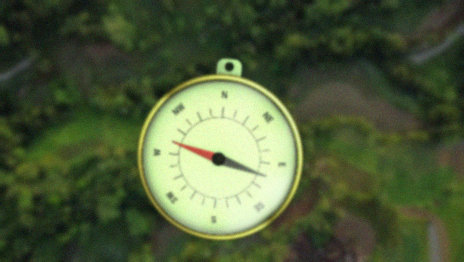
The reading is {"value": 285, "unit": "°"}
